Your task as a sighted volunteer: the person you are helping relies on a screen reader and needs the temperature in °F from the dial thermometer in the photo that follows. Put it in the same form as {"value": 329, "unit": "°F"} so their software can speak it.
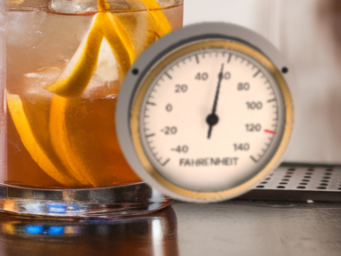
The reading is {"value": 56, "unit": "°F"}
